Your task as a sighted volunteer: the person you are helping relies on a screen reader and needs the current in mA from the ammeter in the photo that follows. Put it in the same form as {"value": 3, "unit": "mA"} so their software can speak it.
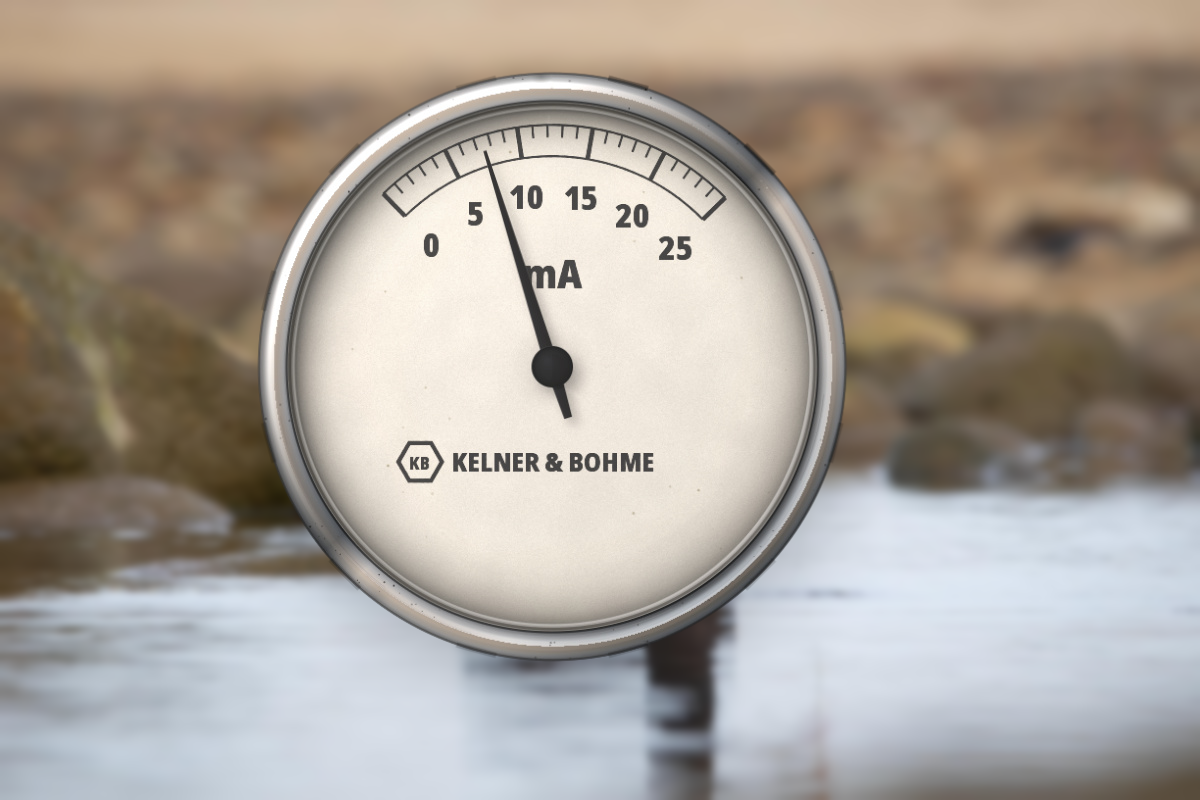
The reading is {"value": 7.5, "unit": "mA"}
